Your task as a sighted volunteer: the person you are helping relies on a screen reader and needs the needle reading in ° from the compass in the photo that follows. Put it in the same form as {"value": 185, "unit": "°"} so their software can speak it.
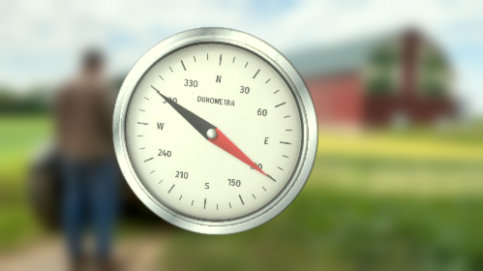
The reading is {"value": 120, "unit": "°"}
